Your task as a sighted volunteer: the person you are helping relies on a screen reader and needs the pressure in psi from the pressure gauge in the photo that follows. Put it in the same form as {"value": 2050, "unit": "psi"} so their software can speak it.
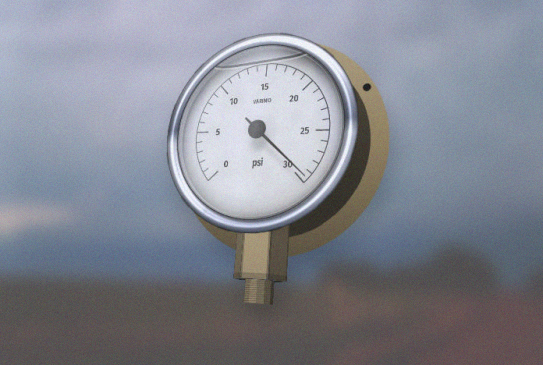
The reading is {"value": 29.5, "unit": "psi"}
